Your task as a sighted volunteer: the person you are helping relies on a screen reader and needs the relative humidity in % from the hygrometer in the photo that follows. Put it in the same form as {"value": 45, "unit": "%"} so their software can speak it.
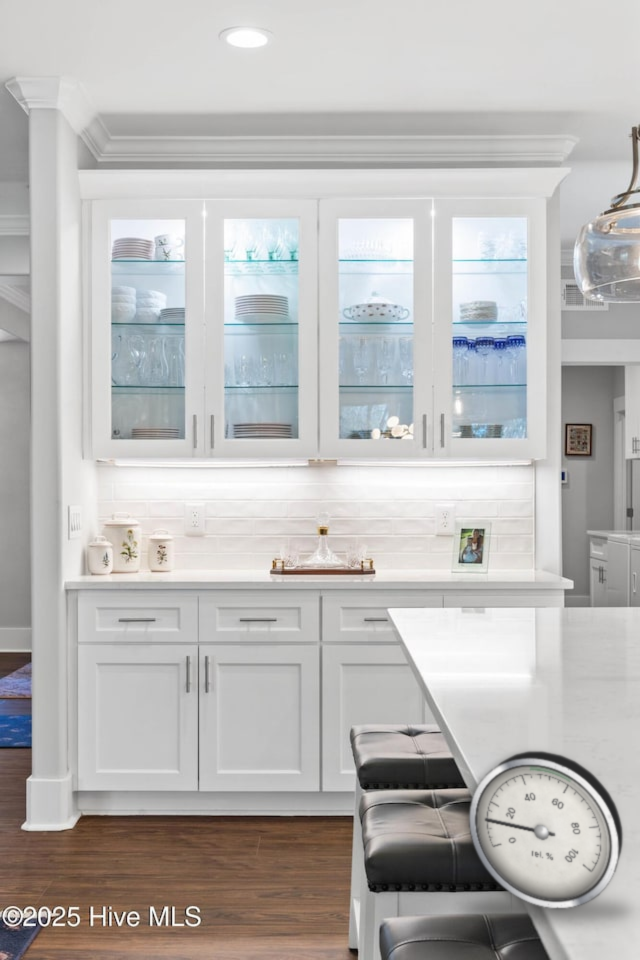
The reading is {"value": 12, "unit": "%"}
